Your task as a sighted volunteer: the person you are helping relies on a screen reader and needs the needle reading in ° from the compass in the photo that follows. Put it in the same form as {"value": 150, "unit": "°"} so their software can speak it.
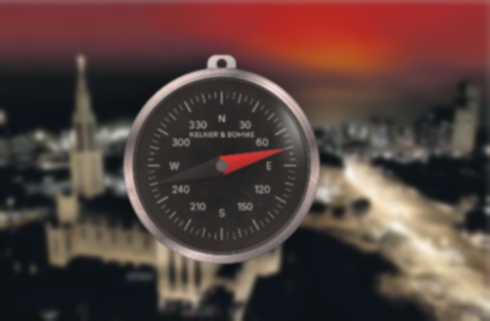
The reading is {"value": 75, "unit": "°"}
